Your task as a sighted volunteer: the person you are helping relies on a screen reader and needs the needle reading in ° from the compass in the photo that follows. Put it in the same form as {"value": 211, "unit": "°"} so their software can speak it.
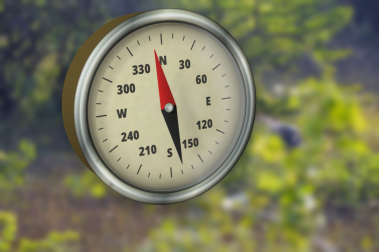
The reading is {"value": 350, "unit": "°"}
